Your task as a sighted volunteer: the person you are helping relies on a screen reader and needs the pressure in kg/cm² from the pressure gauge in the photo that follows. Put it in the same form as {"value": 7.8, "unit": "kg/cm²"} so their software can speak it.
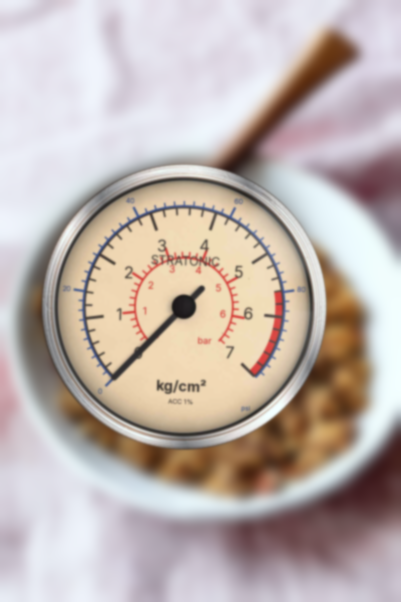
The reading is {"value": 0, "unit": "kg/cm²"}
